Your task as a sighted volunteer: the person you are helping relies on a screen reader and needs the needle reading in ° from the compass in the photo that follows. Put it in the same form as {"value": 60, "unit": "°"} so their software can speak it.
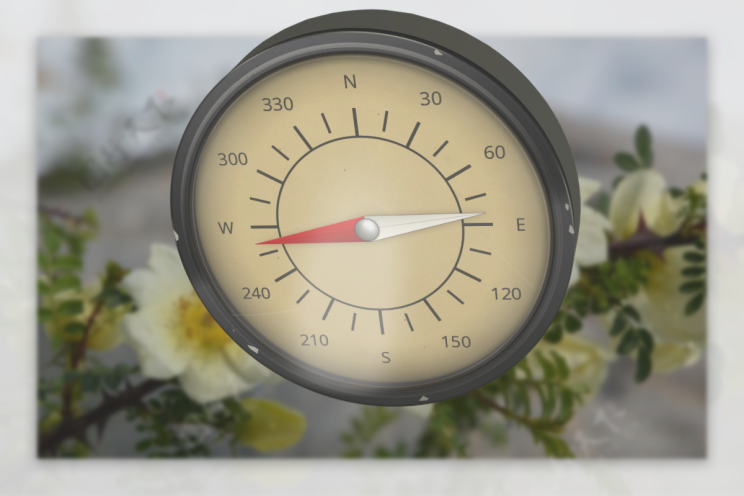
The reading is {"value": 262.5, "unit": "°"}
